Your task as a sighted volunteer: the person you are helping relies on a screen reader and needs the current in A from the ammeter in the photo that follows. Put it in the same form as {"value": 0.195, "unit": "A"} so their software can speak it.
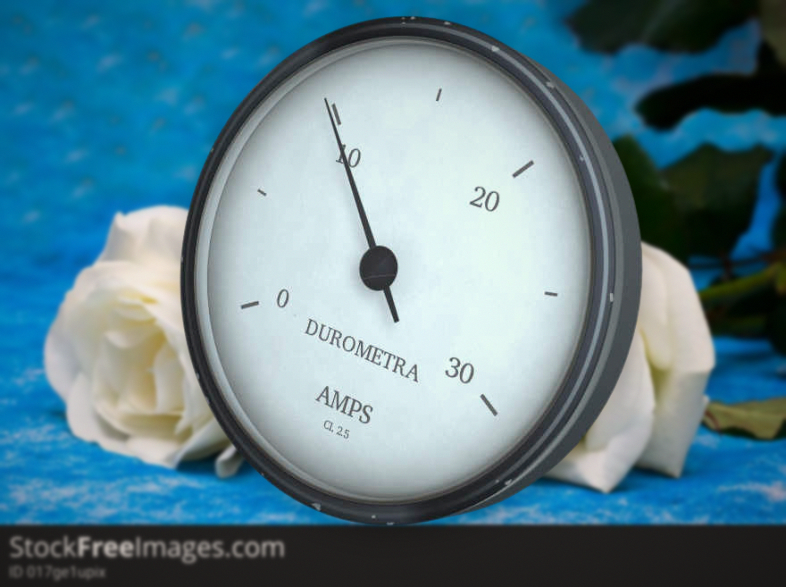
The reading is {"value": 10, "unit": "A"}
